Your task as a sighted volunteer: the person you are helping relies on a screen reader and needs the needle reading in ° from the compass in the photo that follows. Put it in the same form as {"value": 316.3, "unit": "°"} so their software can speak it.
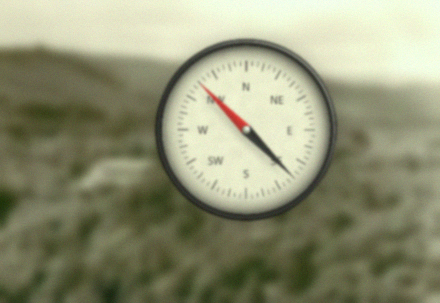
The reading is {"value": 315, "unit": "°"}
